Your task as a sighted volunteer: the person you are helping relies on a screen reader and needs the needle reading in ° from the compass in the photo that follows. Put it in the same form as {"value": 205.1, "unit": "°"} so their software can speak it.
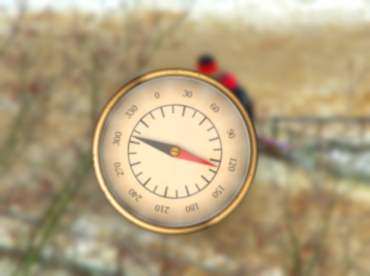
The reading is {"value": 127.5, "unit": "°"}
